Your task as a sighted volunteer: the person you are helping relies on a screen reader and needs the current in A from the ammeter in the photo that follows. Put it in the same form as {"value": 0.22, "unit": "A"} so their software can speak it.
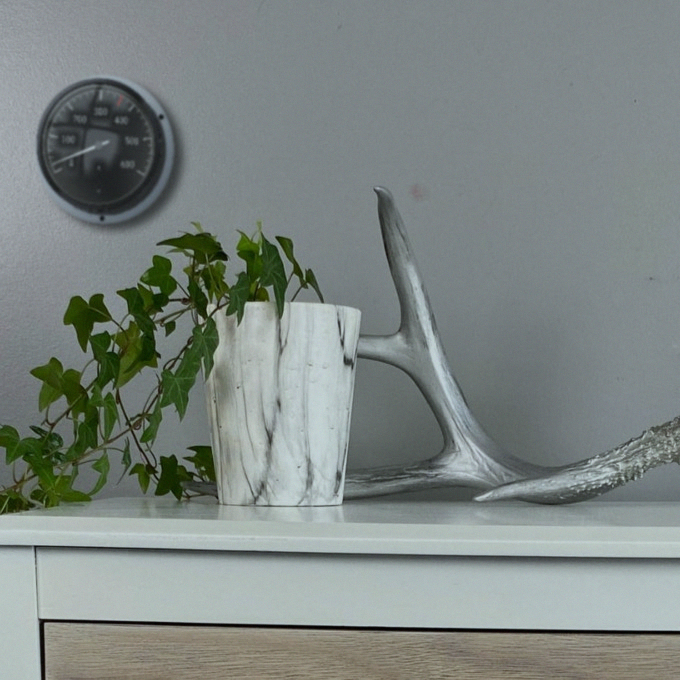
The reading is {"value": 20, "unit": "A"}
